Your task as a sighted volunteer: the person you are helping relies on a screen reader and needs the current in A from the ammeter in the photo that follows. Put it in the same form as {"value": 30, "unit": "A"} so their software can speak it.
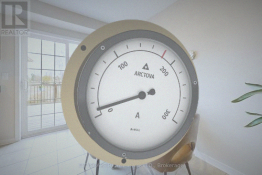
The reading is {"value": 10, "unit": "A"}
